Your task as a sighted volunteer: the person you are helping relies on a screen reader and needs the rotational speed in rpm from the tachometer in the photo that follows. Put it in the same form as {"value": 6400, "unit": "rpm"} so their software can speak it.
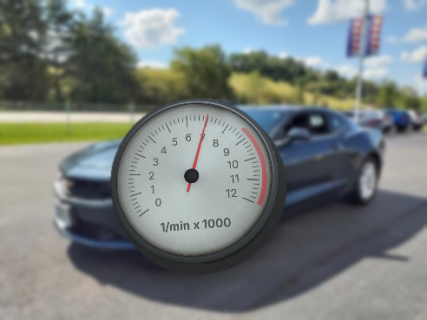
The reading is {"value": 7000, "unit": "rpm"}
